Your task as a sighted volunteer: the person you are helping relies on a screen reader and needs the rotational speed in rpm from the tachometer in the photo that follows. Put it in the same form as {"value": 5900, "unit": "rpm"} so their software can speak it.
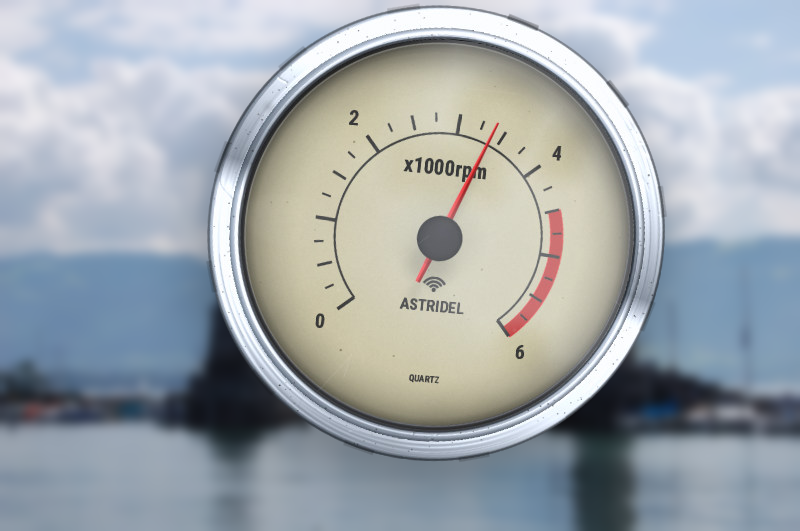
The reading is {"value": 3375, "unit": "rpm"}
